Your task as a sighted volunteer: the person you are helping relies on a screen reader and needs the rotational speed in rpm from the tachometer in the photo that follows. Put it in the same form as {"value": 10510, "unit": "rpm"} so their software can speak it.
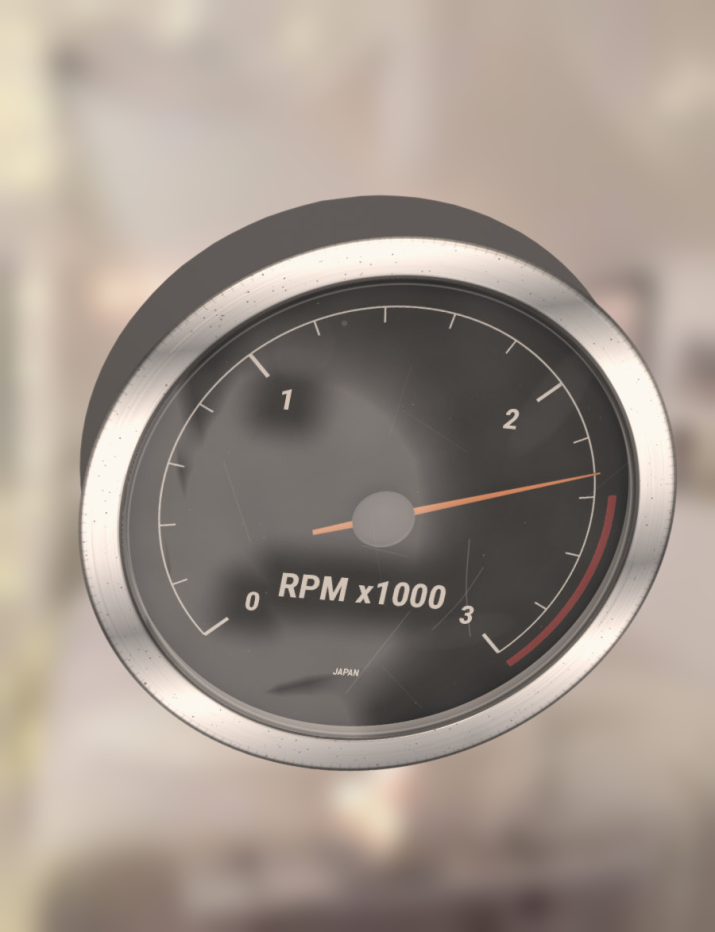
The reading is {"value": 2300, "unit": "rpm"}
